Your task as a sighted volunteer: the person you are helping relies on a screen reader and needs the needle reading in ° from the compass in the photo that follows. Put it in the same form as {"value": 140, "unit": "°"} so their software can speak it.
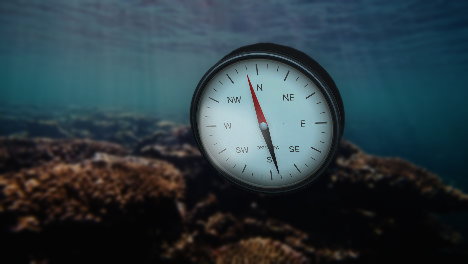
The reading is {"value": 350, "unit": "°"}
